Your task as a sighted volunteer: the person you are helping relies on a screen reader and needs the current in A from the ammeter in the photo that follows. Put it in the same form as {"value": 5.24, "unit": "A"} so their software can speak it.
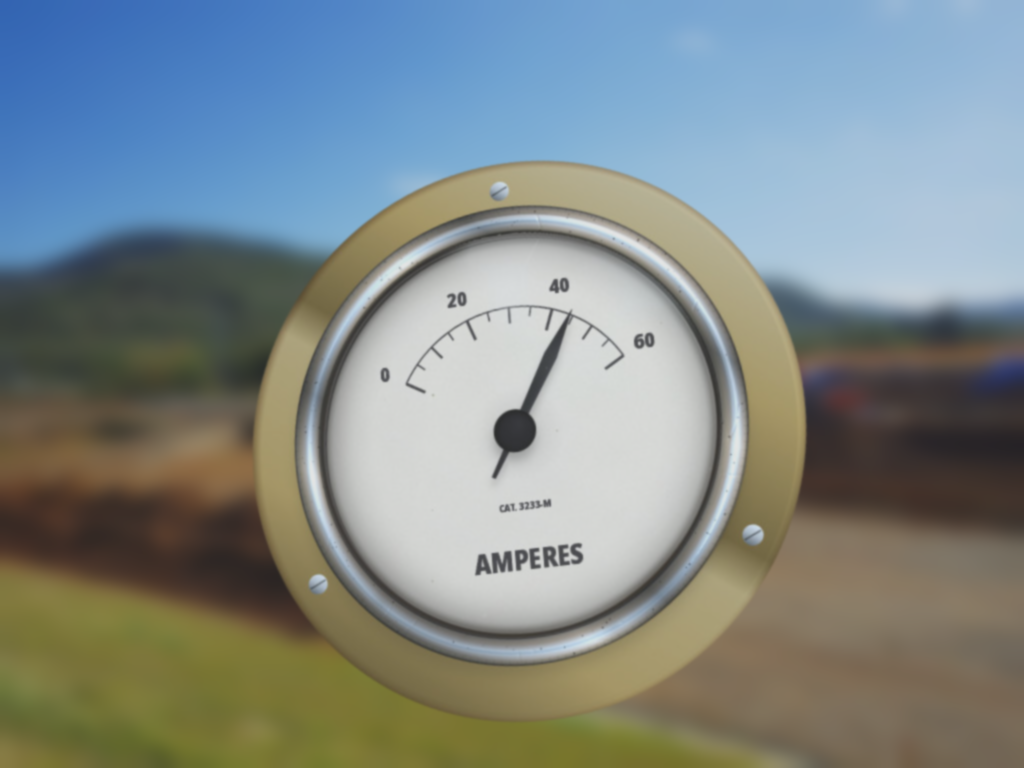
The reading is {"value": 45, "unit": "A"}
